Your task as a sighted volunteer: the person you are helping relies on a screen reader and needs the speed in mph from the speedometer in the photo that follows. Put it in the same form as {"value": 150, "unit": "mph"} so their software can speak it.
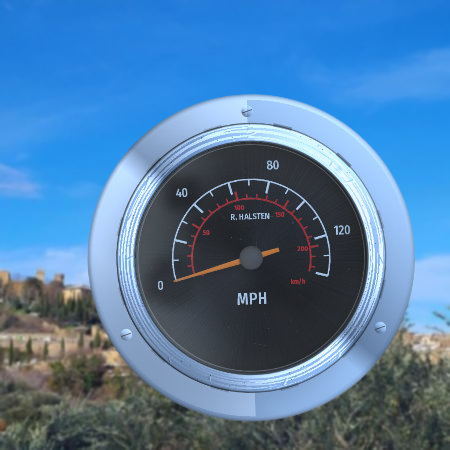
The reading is {"value": 0, "unit": "mph"}
